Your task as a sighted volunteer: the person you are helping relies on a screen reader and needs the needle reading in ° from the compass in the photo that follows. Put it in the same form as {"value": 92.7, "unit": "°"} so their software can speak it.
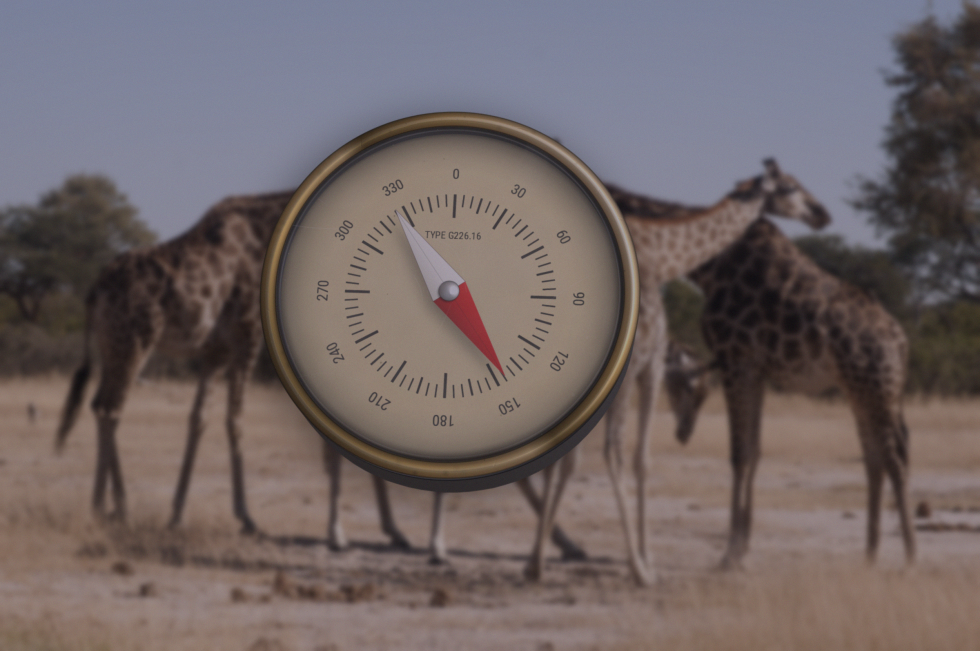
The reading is {"value": 145, "unit": "°"}
